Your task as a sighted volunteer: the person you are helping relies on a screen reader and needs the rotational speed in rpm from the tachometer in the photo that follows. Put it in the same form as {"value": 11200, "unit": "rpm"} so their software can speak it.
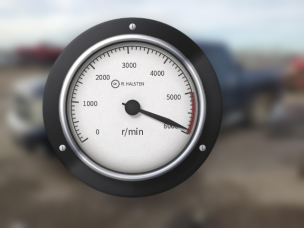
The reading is {"value": 5900, "unit": "rpm"}
